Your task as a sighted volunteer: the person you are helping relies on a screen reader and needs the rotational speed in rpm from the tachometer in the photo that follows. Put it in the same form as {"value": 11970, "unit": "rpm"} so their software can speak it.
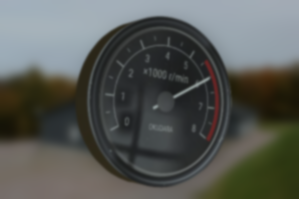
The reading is {"value": 6000, "unit": "rpm"}
